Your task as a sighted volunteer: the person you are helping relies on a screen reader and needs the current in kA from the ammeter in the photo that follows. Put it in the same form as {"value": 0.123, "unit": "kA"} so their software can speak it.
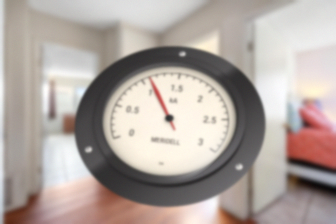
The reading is {"value": 1.1, "unit": "kA"}
